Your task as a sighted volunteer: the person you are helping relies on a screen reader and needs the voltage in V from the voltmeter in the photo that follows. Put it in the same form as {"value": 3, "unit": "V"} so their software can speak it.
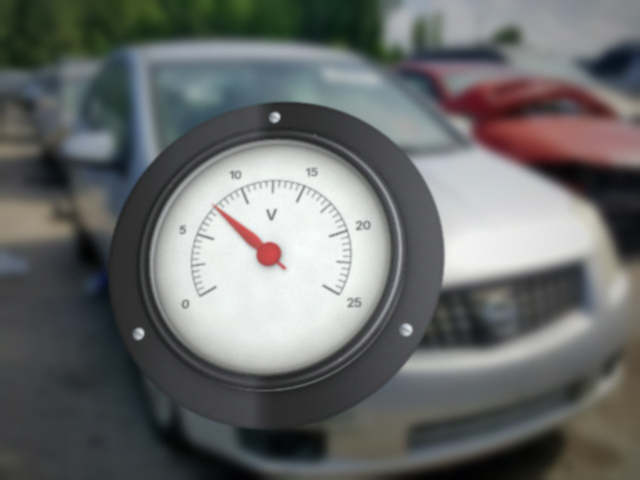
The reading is {"value": 7.5, "unit": "V"}
